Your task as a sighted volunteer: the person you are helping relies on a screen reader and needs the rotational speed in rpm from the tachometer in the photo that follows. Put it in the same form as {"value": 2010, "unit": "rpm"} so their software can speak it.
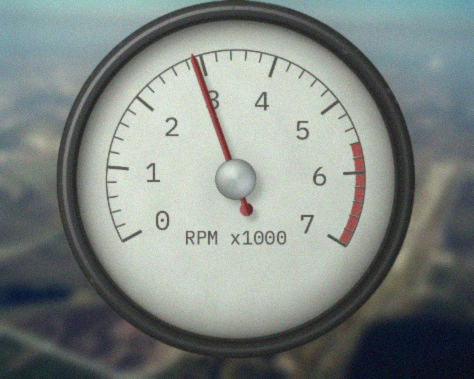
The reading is {"value": 2900, "unit": "rpm"}
